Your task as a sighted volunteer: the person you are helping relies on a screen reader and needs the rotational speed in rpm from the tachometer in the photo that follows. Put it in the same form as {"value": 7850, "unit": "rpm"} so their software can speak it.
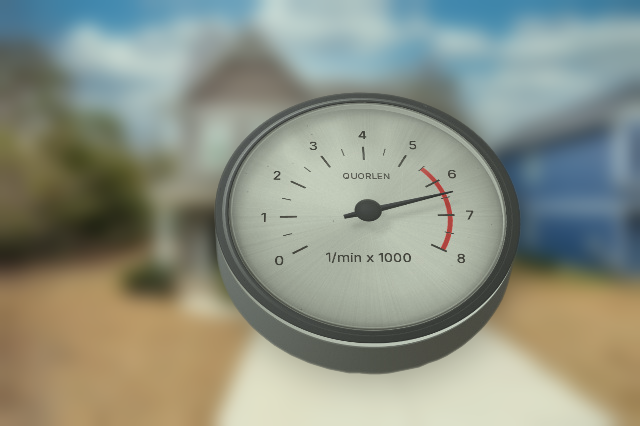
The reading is {"value": 6500, "unit": "rpm"}
